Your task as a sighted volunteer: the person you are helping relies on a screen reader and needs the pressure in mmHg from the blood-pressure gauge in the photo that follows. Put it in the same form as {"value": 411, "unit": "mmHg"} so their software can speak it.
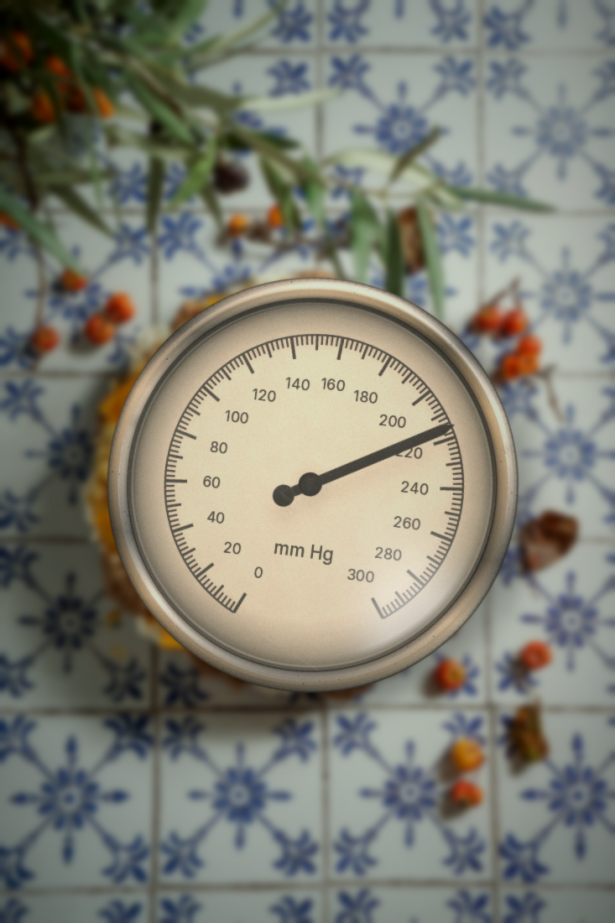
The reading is {"value": 216, "unit": "mmHg"}
